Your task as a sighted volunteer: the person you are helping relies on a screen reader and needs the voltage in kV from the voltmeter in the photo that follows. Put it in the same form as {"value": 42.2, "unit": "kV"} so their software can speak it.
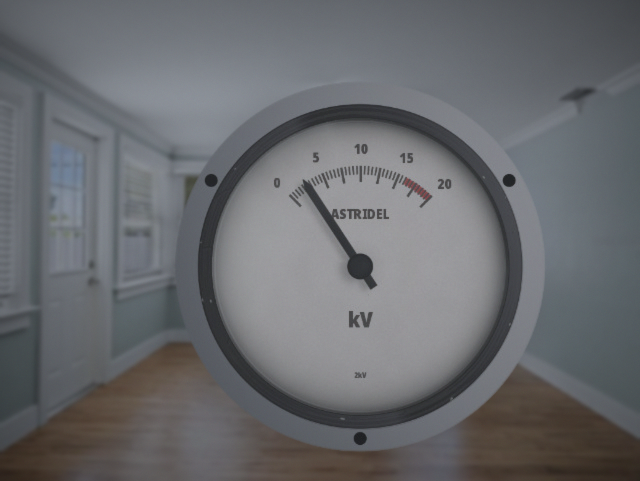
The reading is {"value": 2.5, "unit": "kV"}
